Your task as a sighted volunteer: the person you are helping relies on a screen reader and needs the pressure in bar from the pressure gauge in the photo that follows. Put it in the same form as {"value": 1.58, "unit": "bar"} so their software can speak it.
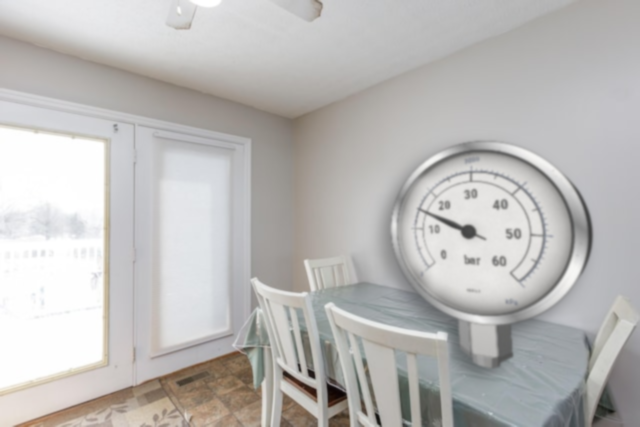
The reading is {"value": 15, "unit": "bar"}
